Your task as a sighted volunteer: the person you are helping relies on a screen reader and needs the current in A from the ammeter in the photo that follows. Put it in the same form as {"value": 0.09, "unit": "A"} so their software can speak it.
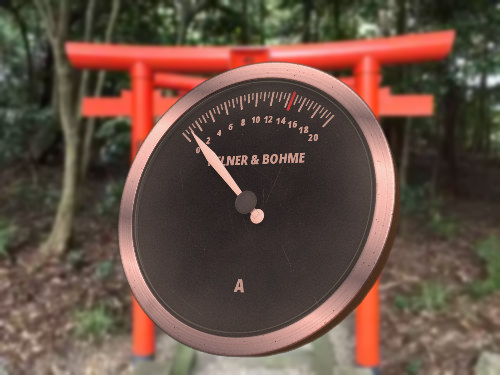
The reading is {"value": 1, "unit": "A"}
